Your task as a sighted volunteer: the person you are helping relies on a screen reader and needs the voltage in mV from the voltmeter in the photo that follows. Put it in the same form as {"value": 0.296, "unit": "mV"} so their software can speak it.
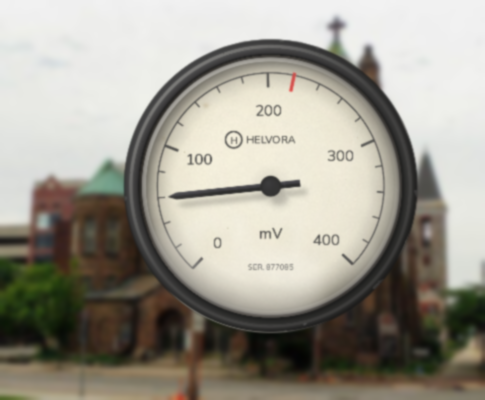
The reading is {"value": 60, "unit": "mV"}
